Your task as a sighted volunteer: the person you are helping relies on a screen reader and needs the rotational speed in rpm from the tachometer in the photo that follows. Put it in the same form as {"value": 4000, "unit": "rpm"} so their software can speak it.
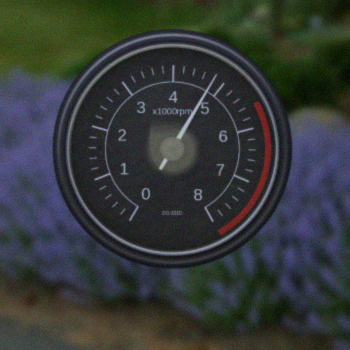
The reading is {"value": 4800, "unit": "rpm"}
